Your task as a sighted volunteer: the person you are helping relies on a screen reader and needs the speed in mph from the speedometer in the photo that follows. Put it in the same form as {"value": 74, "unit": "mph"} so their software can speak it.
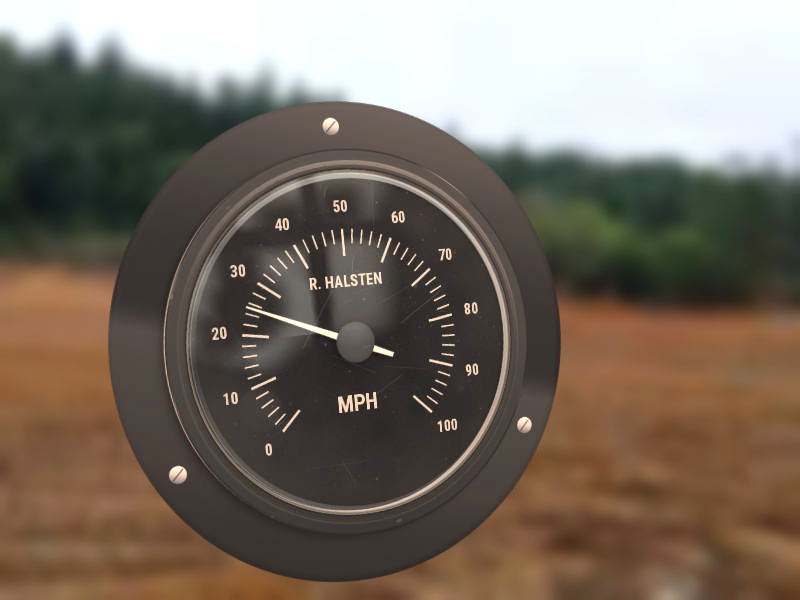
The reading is {"value": 25, "unit": "mph"}
